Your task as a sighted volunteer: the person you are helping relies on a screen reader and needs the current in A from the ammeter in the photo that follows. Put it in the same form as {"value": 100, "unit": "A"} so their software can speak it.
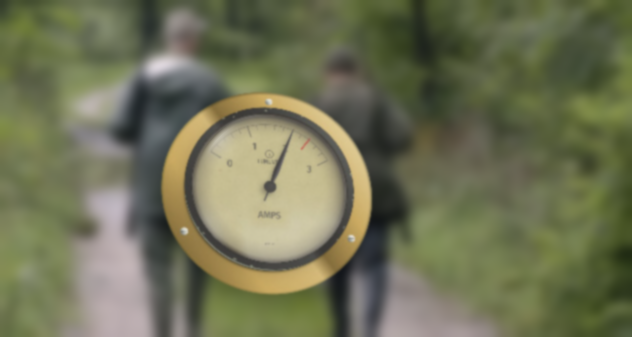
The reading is {"value": 2, "unit": "A"}
